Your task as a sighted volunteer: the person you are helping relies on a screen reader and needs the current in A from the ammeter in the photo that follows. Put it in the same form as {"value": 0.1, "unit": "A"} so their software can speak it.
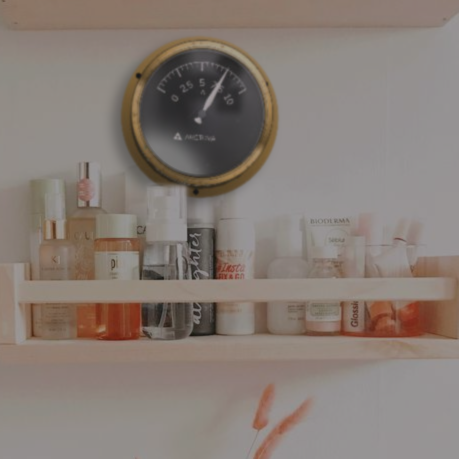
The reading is {"value": 7.5, "unit": "A"}
